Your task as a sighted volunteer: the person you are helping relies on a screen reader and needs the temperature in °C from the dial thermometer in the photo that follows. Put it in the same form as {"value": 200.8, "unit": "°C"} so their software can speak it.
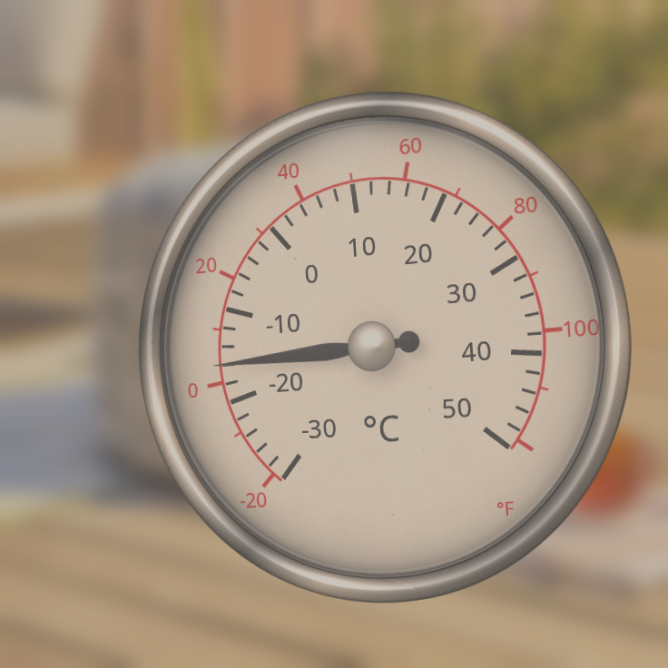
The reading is {"value": -16, "unit": "°C"}
